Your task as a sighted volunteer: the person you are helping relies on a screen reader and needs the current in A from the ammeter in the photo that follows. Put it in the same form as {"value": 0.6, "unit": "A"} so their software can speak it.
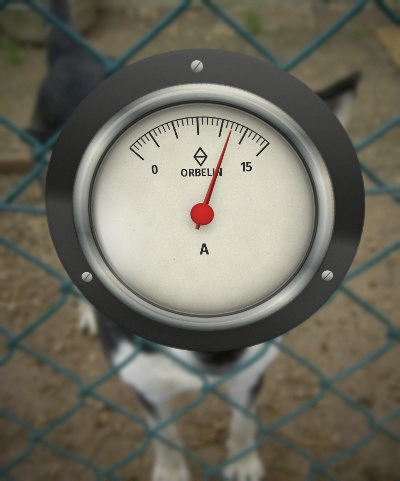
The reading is {"value": 11, "unit": "A"}
